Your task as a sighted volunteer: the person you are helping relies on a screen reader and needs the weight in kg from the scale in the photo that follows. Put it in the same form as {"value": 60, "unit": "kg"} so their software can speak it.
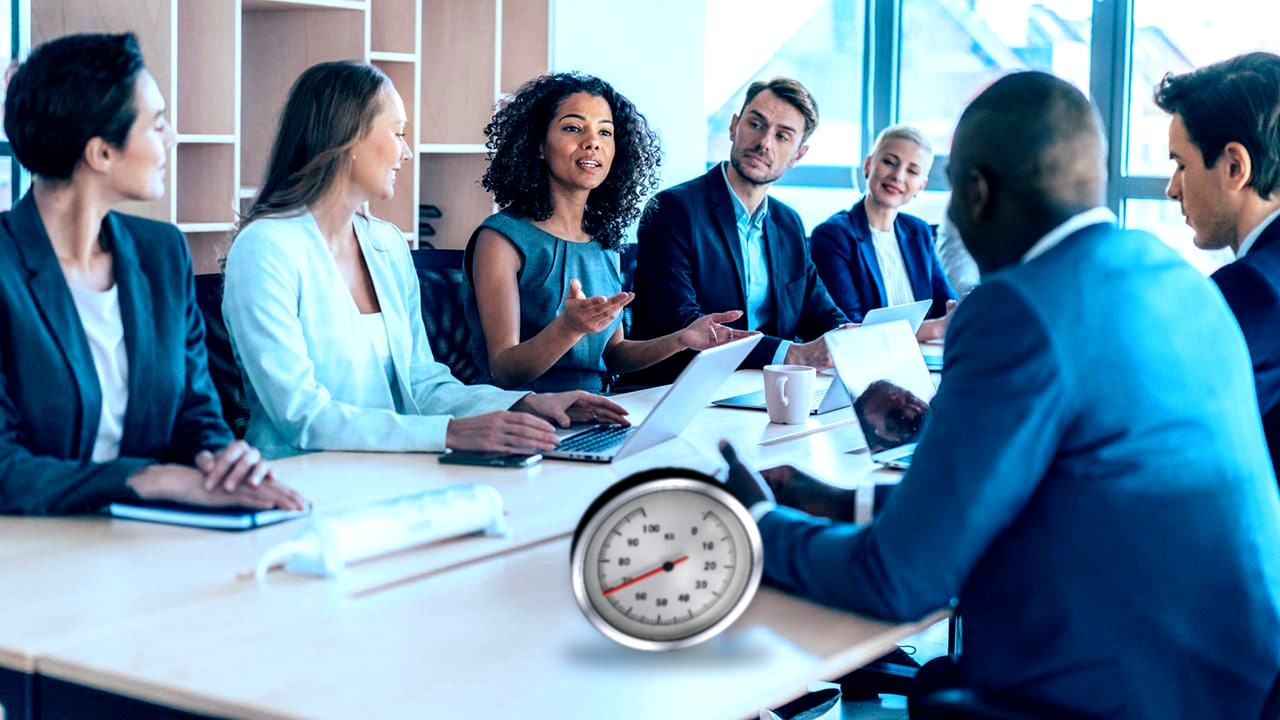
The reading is {"value": 70, "unit": "kg"}
